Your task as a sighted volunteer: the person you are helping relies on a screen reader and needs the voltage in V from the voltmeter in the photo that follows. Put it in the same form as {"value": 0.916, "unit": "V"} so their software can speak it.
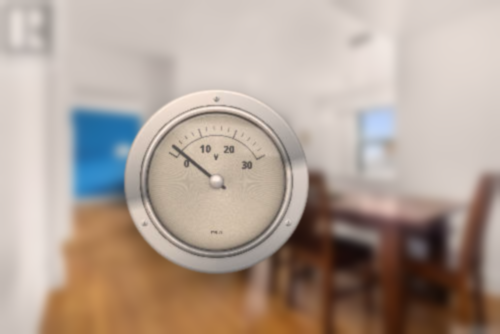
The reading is {"value": 2, "unit": "V"}
